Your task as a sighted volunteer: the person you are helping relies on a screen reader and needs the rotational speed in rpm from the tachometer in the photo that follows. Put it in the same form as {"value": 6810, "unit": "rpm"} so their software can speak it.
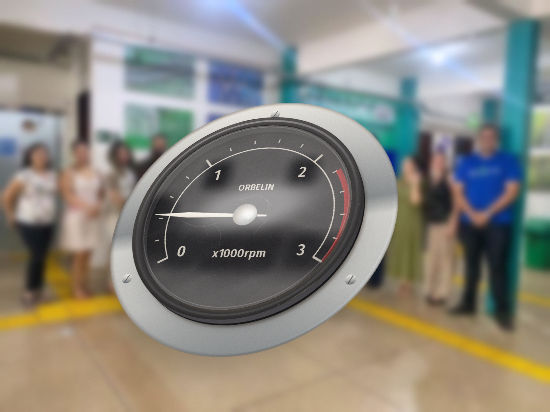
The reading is {"value": 400, "unit": "rpm"}
